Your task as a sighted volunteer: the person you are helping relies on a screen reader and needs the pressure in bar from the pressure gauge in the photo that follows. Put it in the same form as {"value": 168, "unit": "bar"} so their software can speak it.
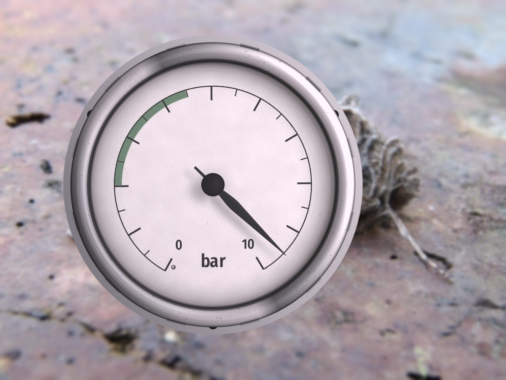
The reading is {"value": 9.5, "unit": "bar"}
